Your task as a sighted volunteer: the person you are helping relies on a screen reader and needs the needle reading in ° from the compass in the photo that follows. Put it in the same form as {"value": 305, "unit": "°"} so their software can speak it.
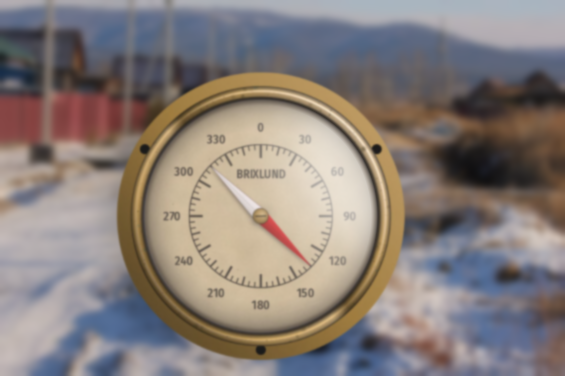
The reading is {"value": 135, "unit": "°"}
